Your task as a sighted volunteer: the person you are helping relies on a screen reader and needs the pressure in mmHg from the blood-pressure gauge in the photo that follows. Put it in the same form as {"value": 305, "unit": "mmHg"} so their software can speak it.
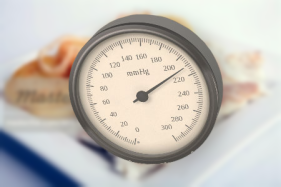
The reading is {"value": 210, "unit": "mmHg"}
